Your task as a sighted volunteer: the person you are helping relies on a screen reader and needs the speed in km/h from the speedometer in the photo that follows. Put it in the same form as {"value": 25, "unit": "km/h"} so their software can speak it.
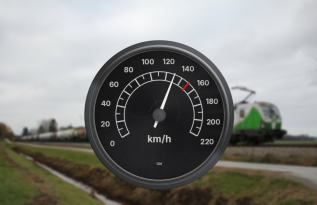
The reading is {"value": 130, "unit": "km/h"}
